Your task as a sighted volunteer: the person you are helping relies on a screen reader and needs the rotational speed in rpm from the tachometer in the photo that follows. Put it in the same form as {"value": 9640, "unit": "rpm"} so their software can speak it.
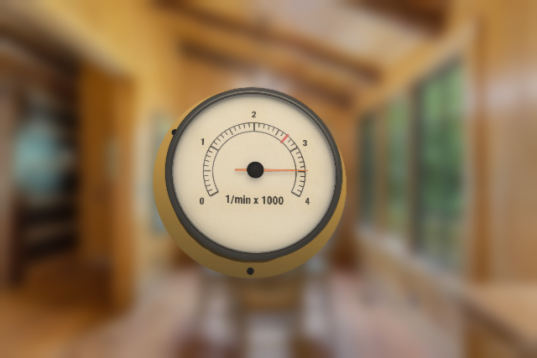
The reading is {"value": 3500, "unit": "rpm"}
